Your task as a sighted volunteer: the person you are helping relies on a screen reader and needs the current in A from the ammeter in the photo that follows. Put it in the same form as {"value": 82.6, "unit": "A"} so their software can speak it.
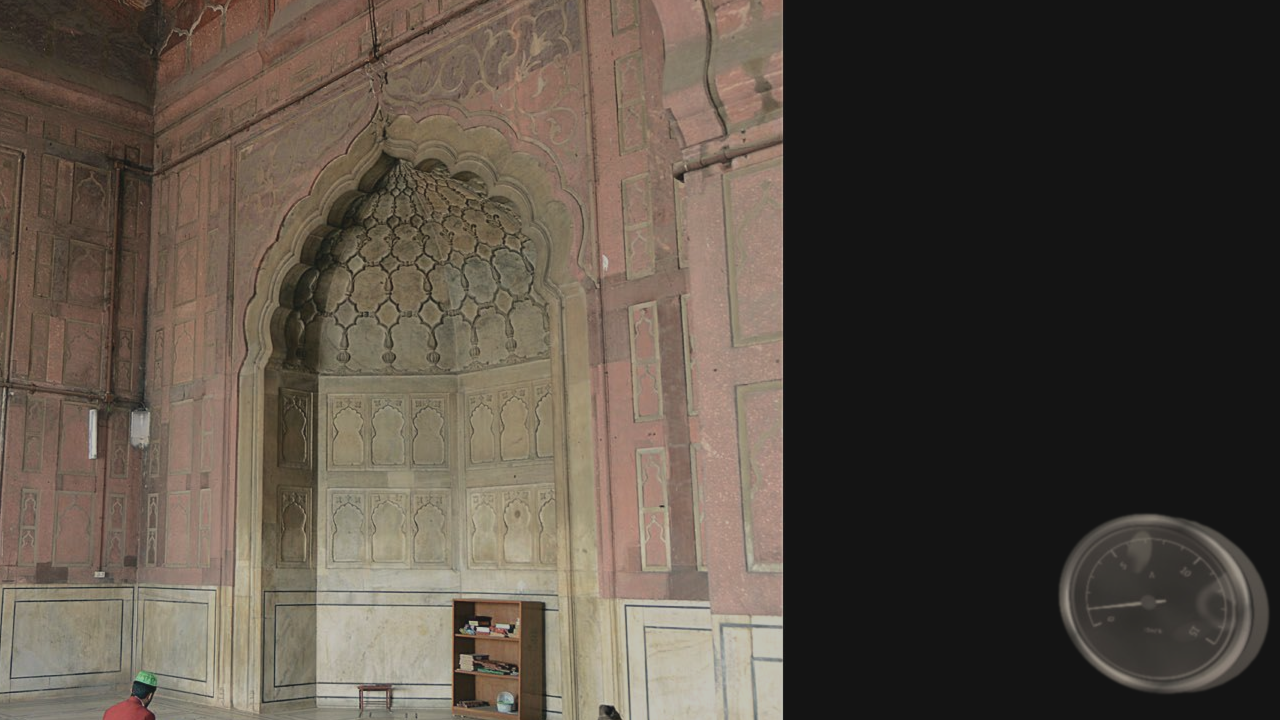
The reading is {"value": 1, "unit": "A"}
